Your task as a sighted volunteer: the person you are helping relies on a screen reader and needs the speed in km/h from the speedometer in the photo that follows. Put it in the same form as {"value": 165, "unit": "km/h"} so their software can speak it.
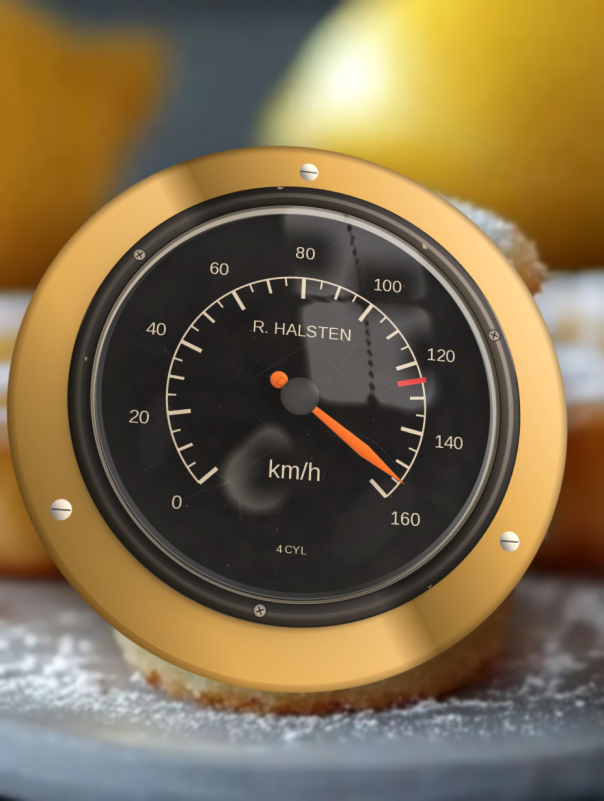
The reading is {"value": 155, "unit": "km/h"}
